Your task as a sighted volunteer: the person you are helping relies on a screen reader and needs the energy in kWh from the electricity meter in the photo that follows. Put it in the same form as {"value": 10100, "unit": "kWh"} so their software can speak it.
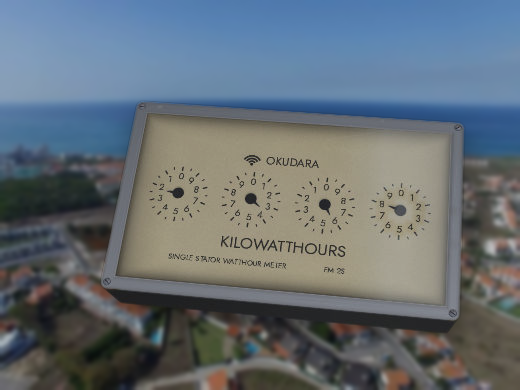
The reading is {"value": 2358, "unit": "kWh"}
